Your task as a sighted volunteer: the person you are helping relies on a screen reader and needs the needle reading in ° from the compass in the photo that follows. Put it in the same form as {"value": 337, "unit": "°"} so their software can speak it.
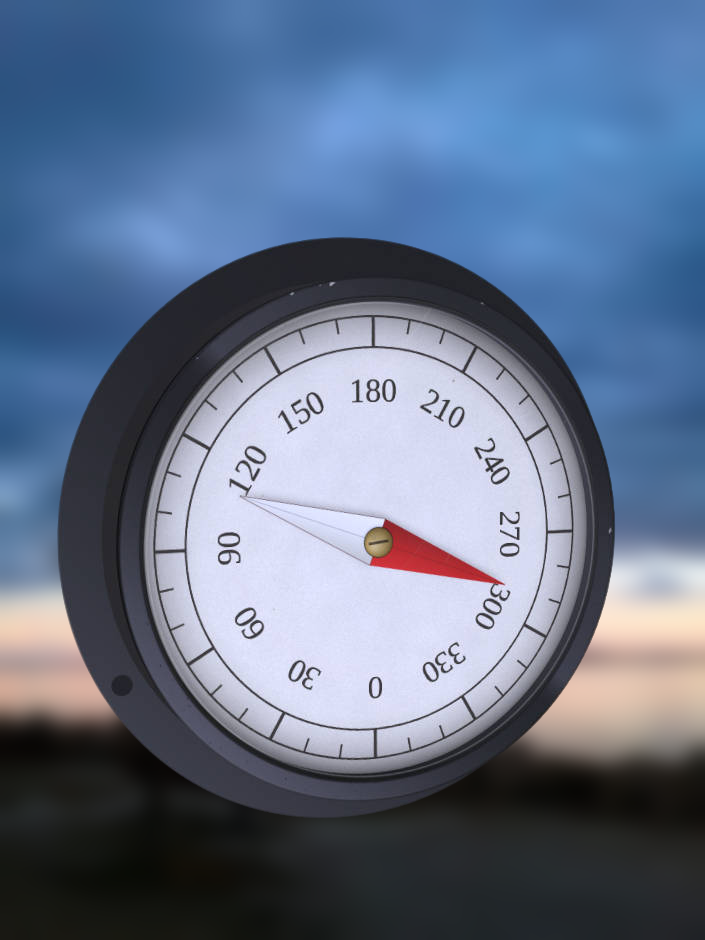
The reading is {"value": 290, "unit": "°"}
